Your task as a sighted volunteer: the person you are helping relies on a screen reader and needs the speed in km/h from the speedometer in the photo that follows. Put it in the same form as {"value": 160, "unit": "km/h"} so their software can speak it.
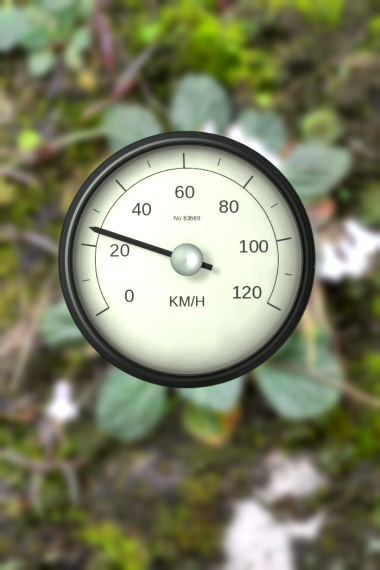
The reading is {"value": 25, "unit": "km/h"}
